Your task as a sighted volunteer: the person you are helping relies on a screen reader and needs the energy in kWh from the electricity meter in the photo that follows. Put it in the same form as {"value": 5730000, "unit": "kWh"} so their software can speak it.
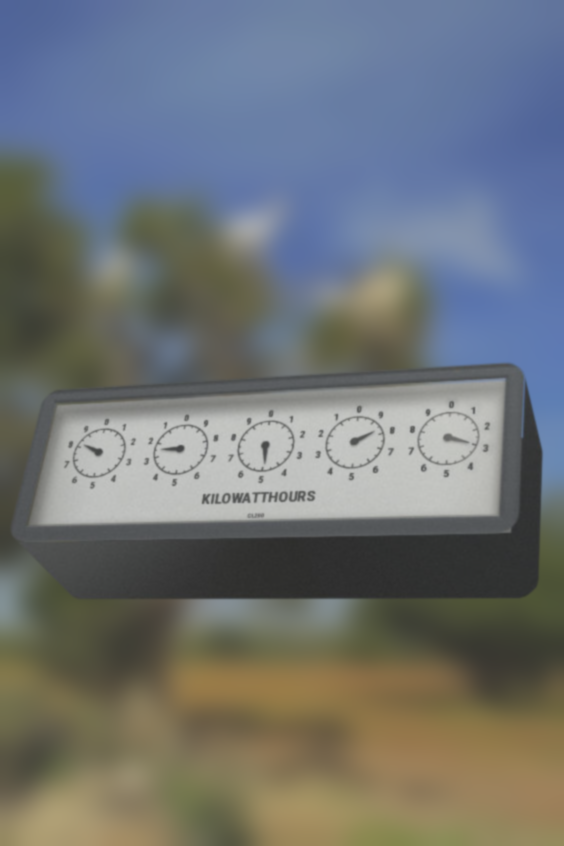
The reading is {"value": 82483, "unit": "kWh"}
